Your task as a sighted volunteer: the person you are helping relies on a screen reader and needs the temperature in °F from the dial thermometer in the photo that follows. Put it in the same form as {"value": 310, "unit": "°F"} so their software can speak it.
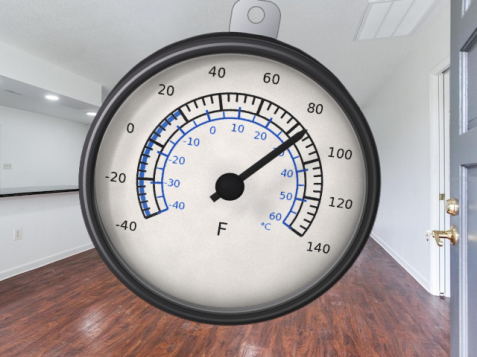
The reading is {"value": 84, "unit": "°F"}
